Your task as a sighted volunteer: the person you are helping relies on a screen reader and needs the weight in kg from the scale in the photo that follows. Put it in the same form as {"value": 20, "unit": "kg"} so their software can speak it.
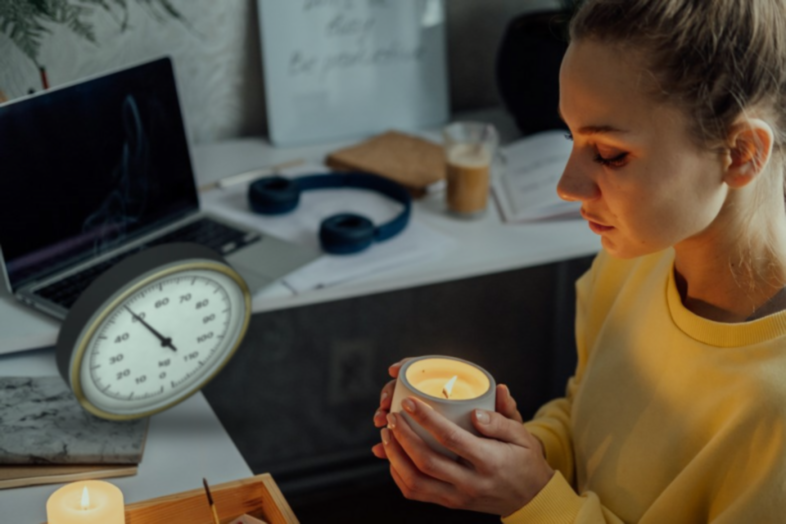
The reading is {"value": 50, "unit": "kg"}
